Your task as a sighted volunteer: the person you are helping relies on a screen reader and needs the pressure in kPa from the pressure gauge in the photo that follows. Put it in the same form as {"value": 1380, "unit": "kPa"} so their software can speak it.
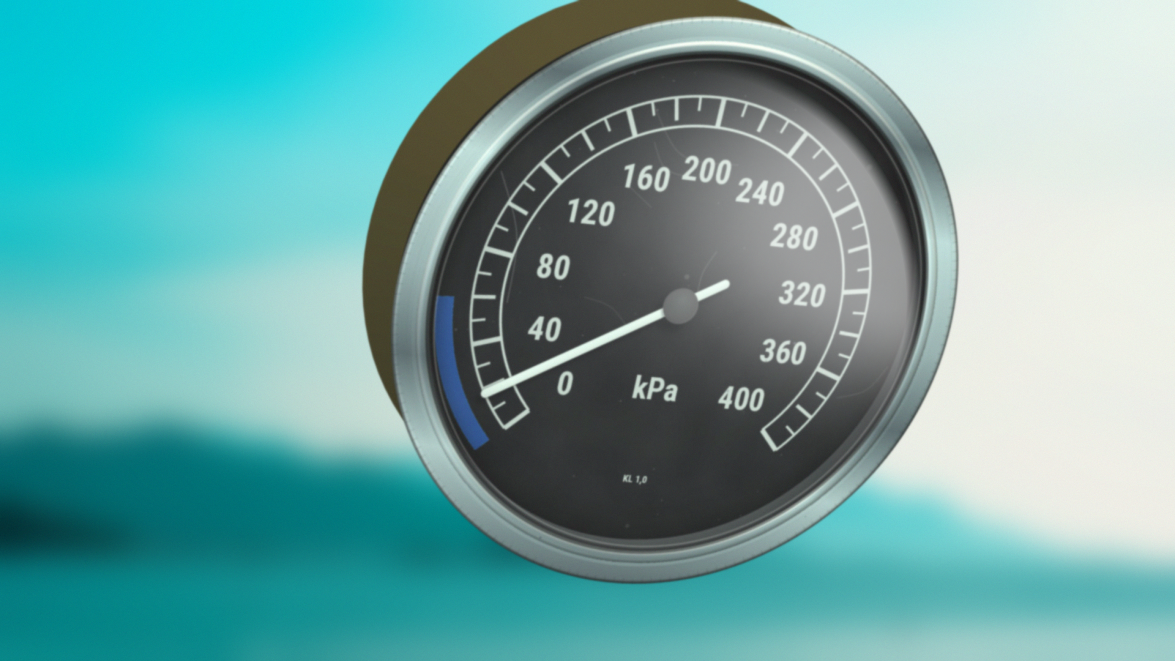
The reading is {"value": 20, "unit": "kPa"}
